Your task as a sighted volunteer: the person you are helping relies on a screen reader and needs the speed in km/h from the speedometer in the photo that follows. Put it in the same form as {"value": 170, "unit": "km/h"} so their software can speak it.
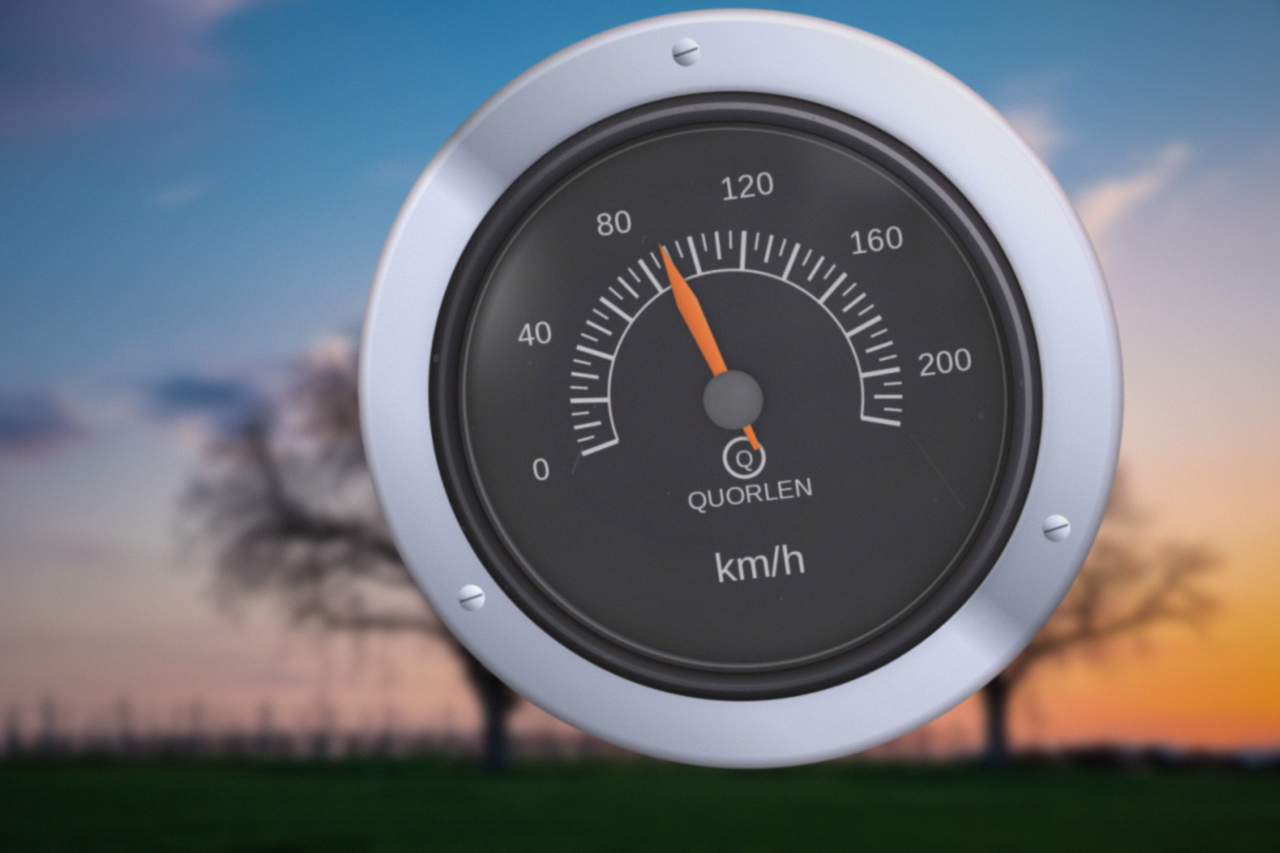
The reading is {"value": 90, "unit": "km/h"}
